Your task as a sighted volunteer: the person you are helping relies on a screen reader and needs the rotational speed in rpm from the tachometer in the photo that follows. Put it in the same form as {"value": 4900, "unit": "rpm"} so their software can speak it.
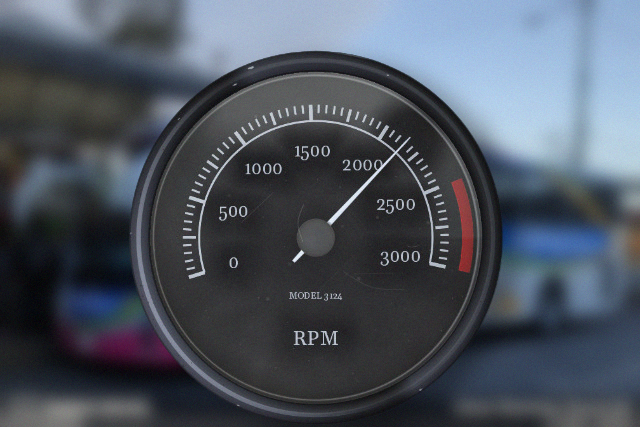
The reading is {"value": 2150, "unit": "rpm"}
